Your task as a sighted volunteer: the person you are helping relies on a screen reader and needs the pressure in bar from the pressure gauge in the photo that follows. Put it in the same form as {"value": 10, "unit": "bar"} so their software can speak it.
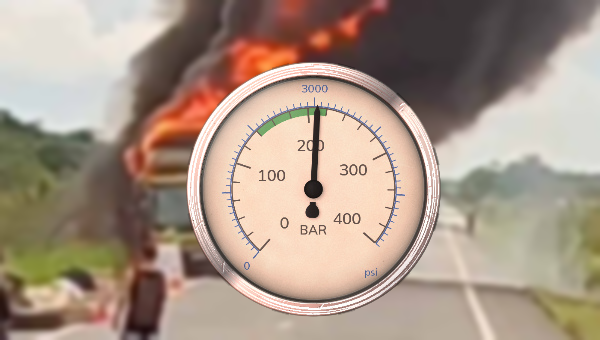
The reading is {"value": 210, "unit": "bar"}
